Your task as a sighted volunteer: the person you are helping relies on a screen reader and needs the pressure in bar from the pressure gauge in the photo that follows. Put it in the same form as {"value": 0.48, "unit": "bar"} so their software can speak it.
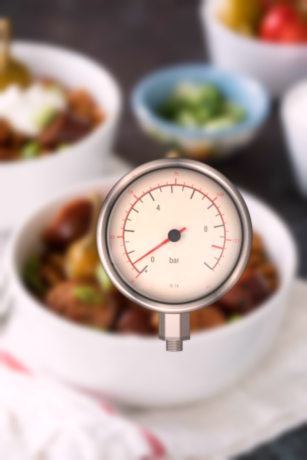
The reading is {"value": 0.5, "unit": "bar"}
